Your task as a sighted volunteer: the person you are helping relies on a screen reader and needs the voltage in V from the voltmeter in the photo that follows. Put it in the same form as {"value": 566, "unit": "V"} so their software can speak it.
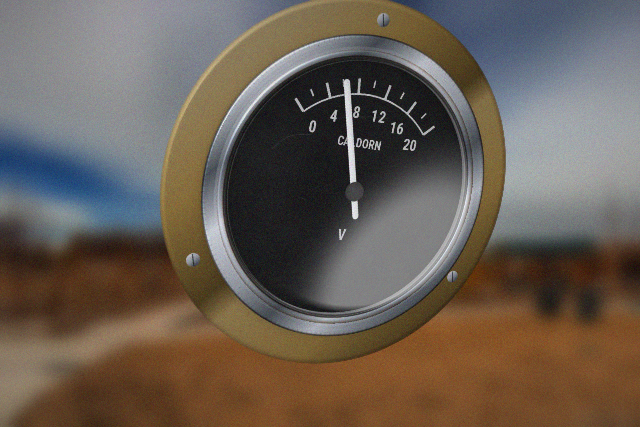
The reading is {"value": 6, "unit": "V"}
